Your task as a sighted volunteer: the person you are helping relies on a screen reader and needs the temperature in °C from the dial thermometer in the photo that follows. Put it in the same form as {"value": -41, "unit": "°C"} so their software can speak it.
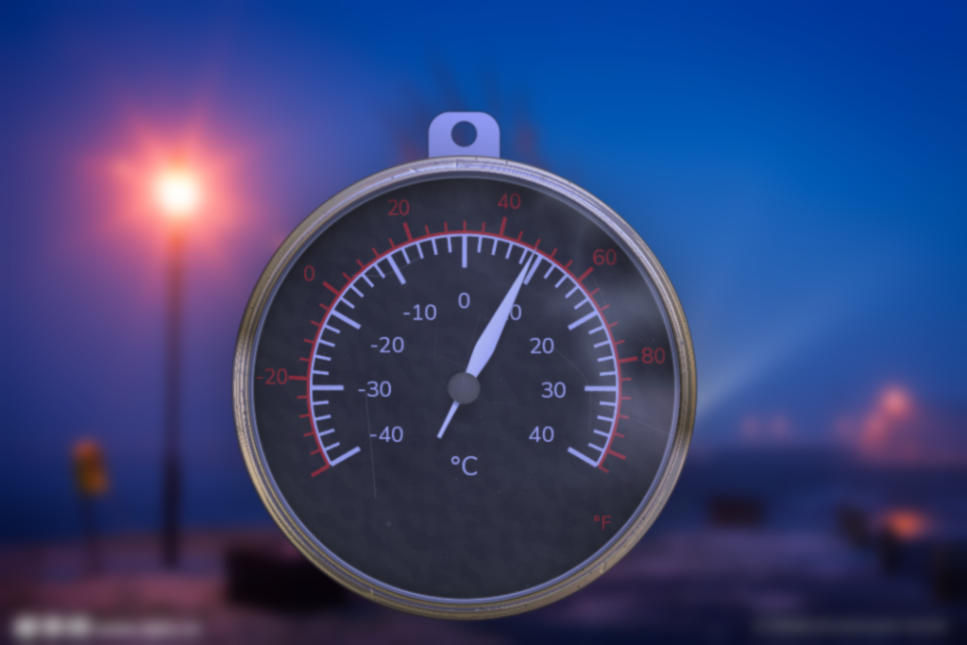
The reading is {"value": 9, "unit": "°C"}
